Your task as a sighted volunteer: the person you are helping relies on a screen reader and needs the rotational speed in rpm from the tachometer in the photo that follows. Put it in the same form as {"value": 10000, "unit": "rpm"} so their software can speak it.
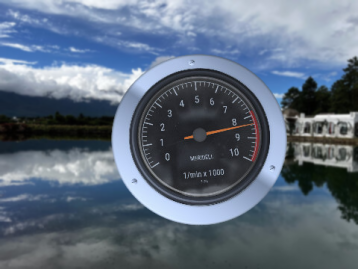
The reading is {"value": 8400, "unit": "rpm"}
